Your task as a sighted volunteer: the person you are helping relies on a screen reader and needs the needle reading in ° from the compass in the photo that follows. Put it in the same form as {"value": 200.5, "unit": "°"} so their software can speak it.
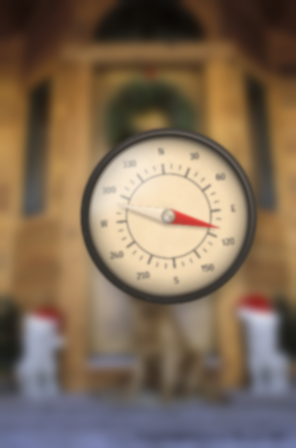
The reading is {"value": 110, "unit": "°"}
